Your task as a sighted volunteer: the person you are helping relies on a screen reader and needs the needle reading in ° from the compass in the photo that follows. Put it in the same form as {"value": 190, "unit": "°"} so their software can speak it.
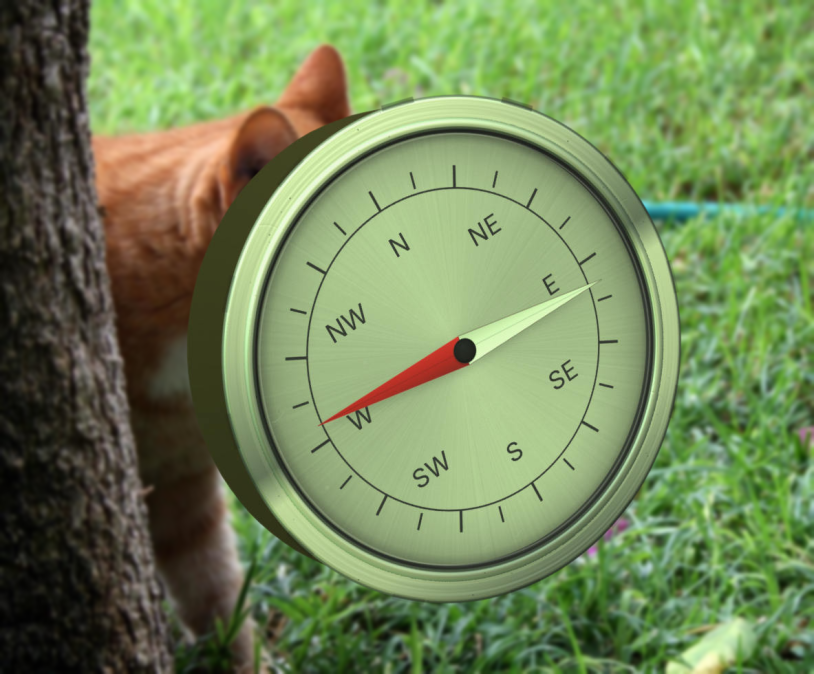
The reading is {"value": 277.5, "unit": "°"}
